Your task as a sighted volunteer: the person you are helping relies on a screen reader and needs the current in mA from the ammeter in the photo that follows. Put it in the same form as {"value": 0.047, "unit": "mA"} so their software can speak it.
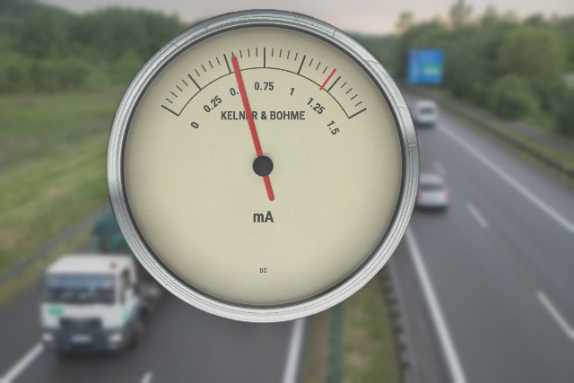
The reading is {"value": 0.55, "unit": "mA"}
